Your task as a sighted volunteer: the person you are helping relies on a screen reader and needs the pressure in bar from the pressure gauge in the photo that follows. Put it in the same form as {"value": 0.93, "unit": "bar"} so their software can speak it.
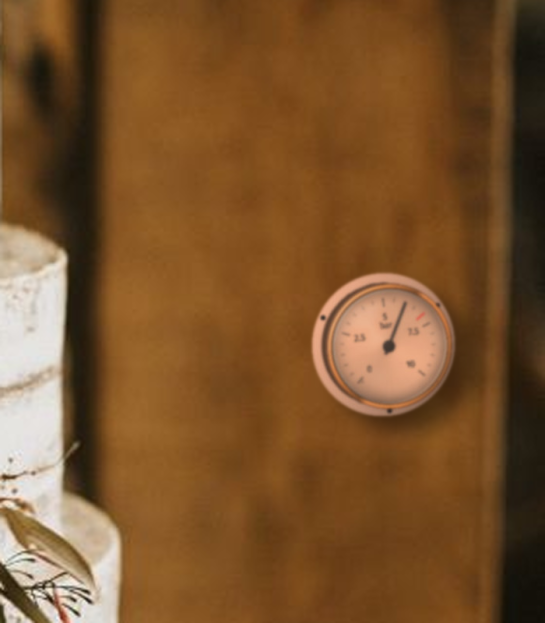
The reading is {"value": 6, "unit": "bar"}
